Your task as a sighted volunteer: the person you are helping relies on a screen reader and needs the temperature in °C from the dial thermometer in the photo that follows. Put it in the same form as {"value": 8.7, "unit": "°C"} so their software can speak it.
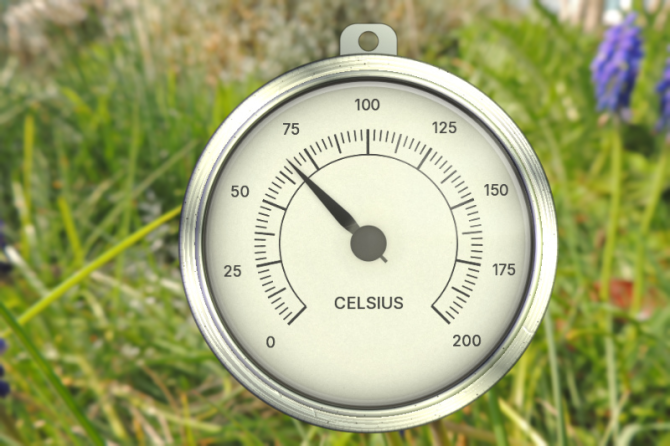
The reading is {"value": 67.5, "unit": "°C"}
